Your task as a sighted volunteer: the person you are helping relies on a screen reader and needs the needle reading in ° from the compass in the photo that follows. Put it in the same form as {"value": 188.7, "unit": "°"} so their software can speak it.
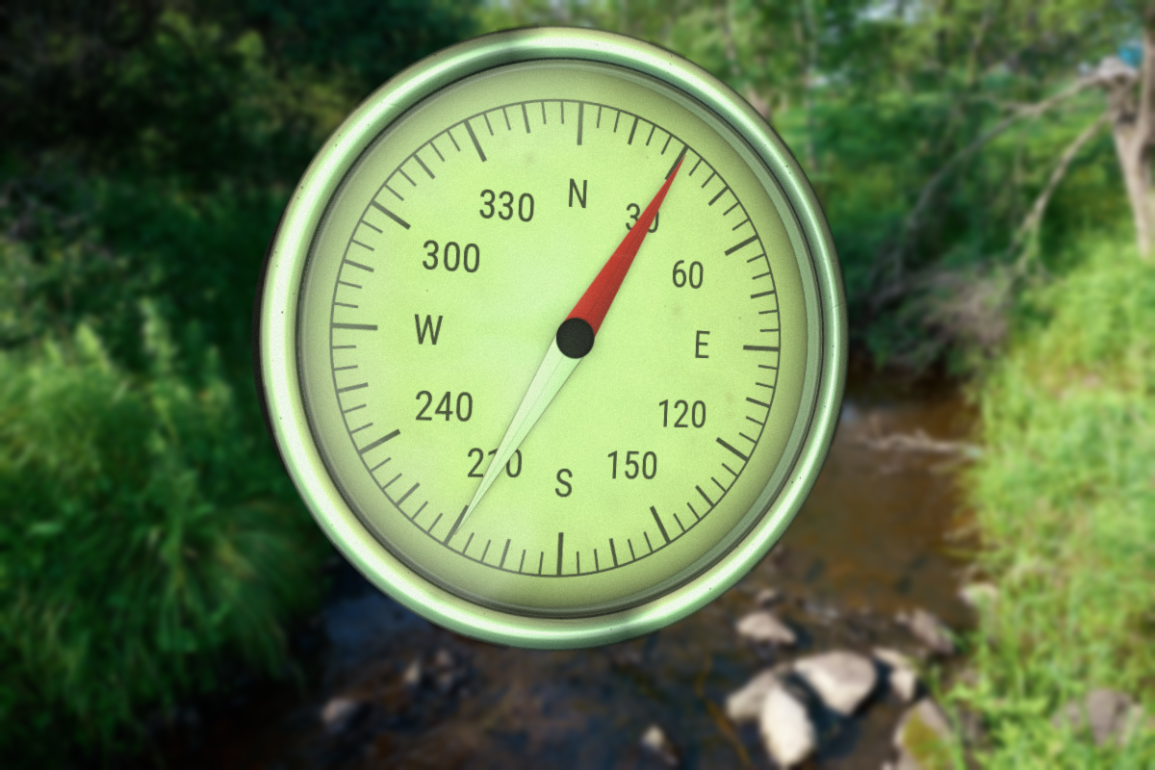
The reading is {"value": 30, "unit": "°"}
